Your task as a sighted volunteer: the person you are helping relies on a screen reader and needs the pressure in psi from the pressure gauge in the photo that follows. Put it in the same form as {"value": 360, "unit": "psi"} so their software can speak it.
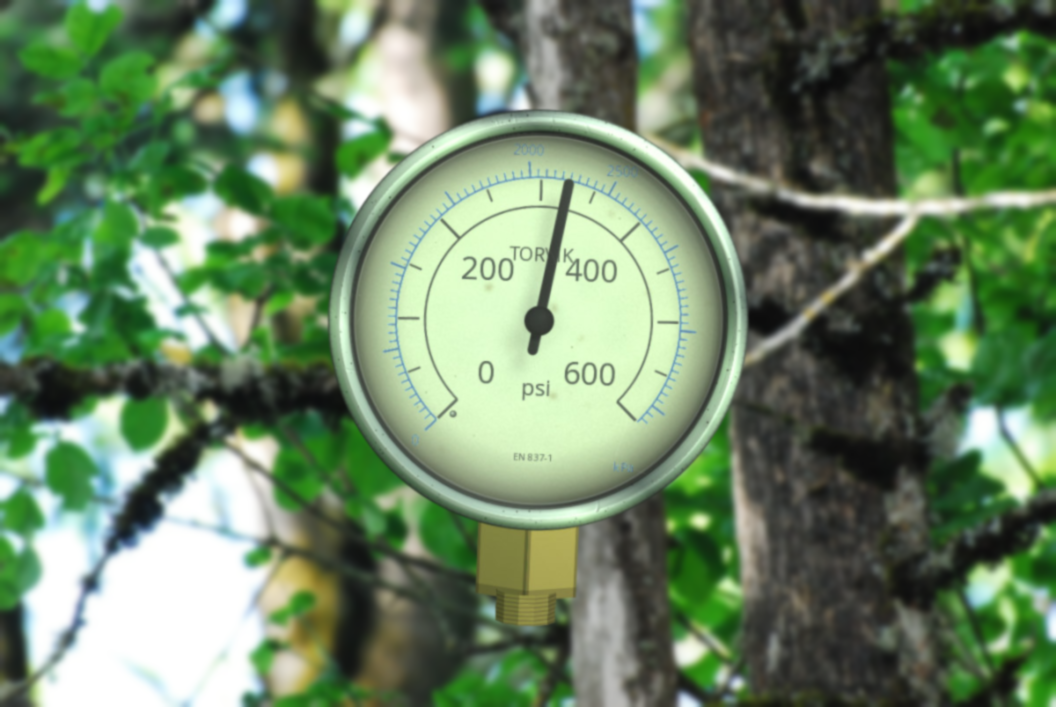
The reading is {"value": 325, "unit": "psi"}
